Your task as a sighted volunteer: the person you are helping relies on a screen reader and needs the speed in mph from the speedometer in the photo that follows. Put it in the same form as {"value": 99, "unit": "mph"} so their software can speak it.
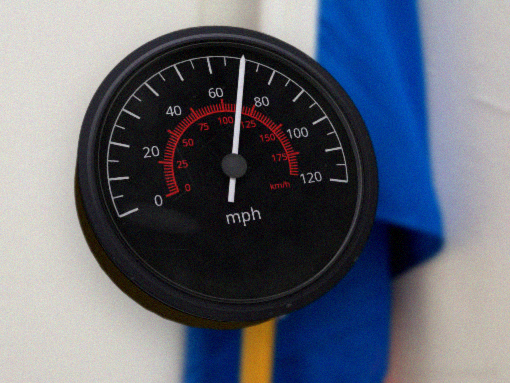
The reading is {"value": 70, "unit": "mph"}
